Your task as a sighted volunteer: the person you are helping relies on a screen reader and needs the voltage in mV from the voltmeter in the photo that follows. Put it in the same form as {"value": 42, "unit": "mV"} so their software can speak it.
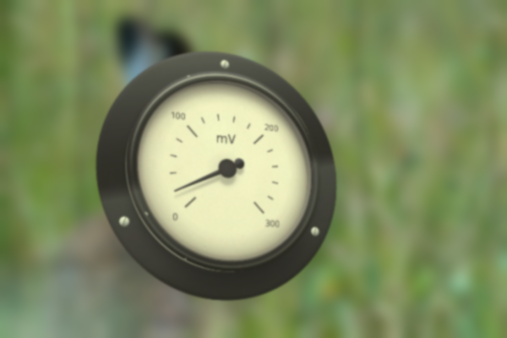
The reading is {"value": 20, "unit": "mV"}
